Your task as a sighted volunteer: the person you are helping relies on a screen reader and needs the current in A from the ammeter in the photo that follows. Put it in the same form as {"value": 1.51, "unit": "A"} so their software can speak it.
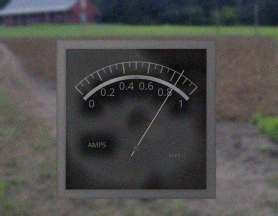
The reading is {"value": 0.85, "unit": "A"}
